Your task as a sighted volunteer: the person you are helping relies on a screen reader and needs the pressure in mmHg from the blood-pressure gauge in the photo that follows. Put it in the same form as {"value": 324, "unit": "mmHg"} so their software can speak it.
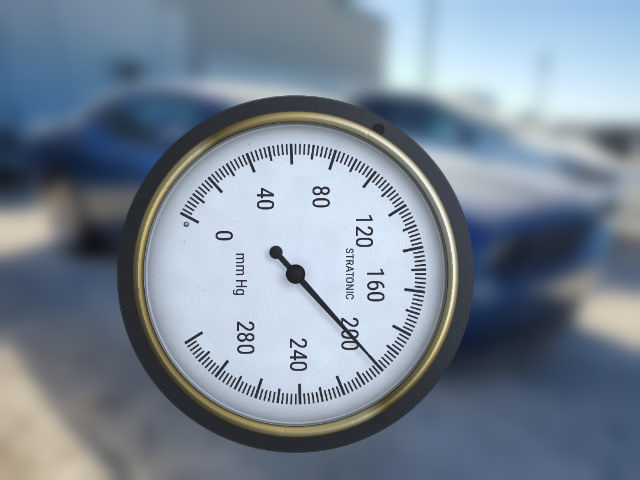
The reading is {"value": 200, "unit": "mmHg"}
